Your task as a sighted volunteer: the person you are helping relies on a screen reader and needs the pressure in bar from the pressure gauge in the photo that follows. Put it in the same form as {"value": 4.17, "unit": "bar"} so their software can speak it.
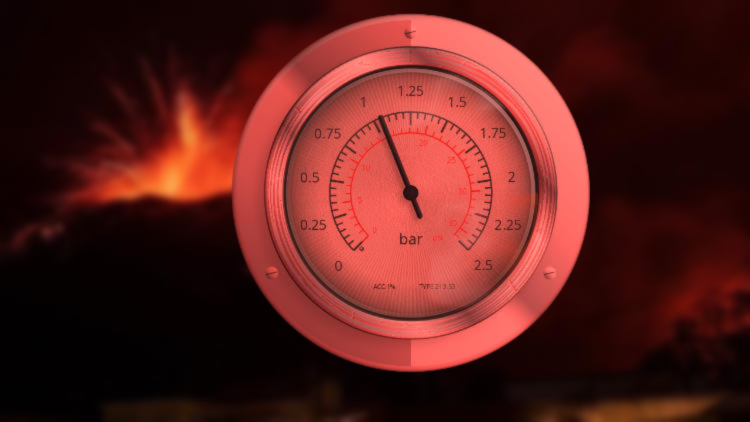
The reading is {"value": 1.05, "unit": "bar"}
